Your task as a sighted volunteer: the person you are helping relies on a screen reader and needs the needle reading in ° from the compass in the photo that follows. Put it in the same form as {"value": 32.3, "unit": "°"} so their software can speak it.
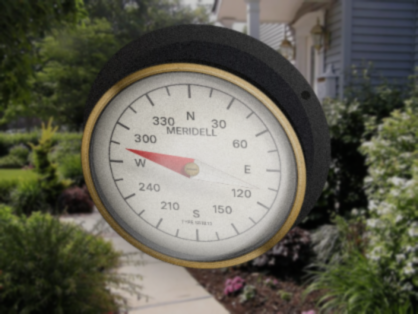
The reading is {"value": 285, "unit": "°"}
